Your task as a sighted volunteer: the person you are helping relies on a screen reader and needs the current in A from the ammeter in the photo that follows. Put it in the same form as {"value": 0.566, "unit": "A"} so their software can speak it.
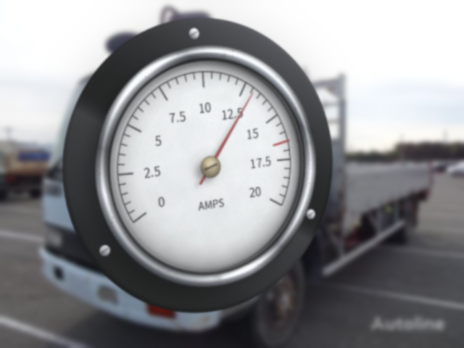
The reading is {"value": 13, "unit": "A"}
